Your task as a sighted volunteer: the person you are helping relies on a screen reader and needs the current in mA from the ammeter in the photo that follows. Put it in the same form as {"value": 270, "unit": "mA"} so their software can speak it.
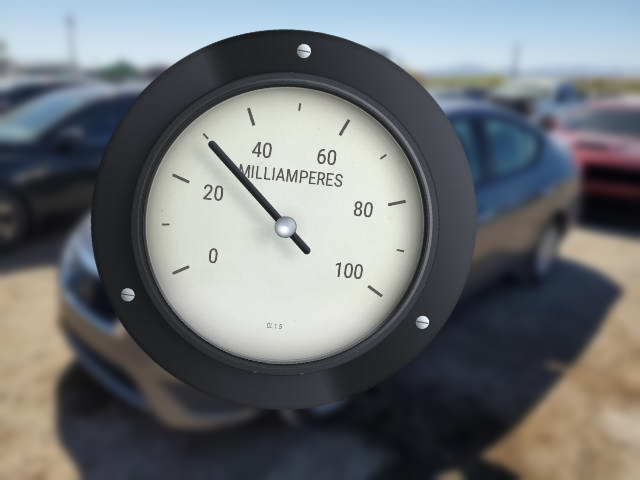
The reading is {"value": 30, "unit": "mA"}
